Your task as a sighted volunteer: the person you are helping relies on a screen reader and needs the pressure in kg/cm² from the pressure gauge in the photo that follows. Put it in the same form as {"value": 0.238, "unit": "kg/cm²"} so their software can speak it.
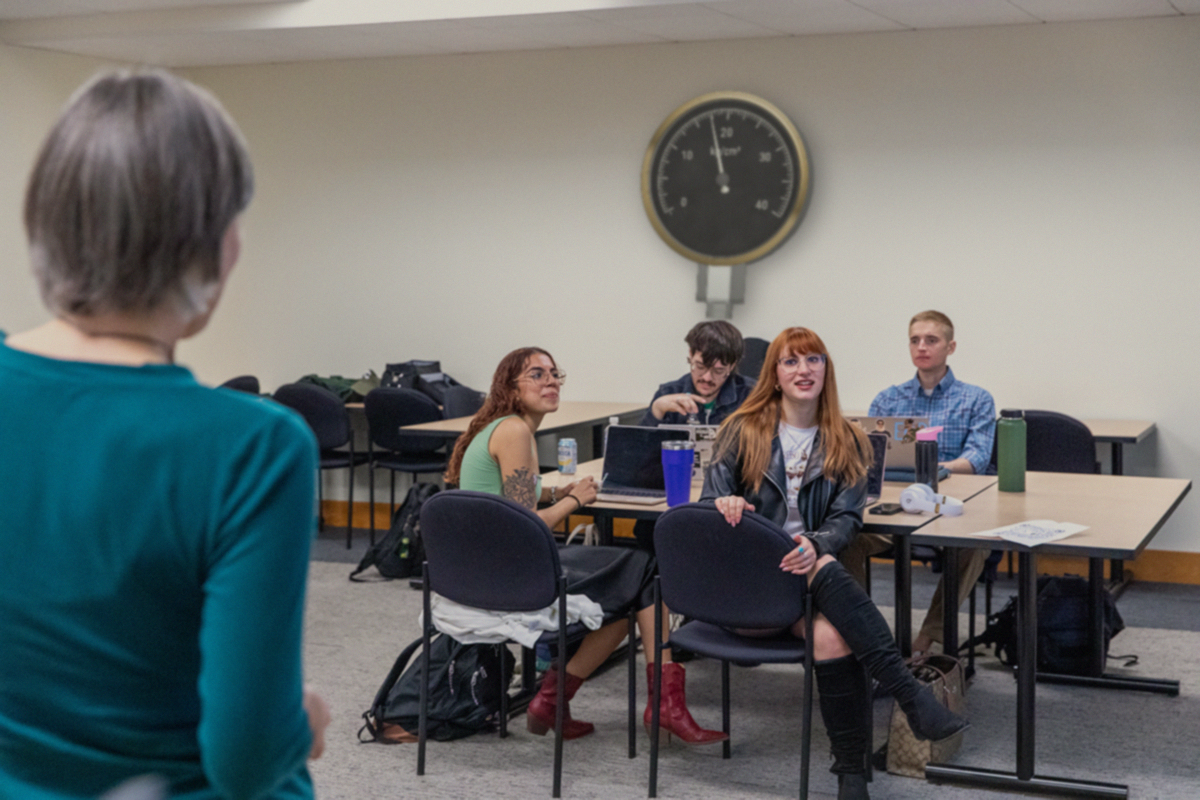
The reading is {"value": 17.5, "unit": "kg/cm²"}
